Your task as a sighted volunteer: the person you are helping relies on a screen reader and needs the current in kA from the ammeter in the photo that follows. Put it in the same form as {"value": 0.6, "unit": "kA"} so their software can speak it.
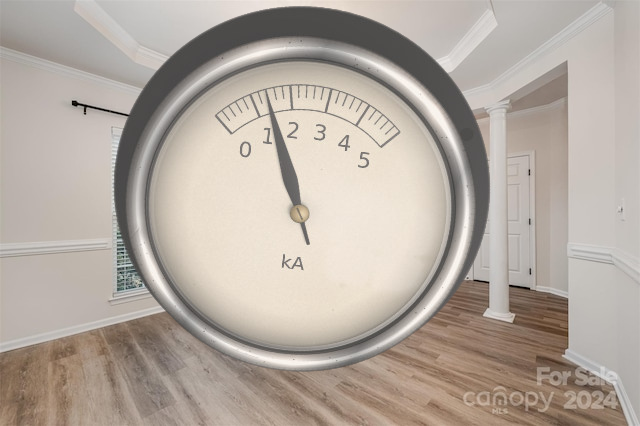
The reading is {"value": 1.4, "unit": "kA"}
